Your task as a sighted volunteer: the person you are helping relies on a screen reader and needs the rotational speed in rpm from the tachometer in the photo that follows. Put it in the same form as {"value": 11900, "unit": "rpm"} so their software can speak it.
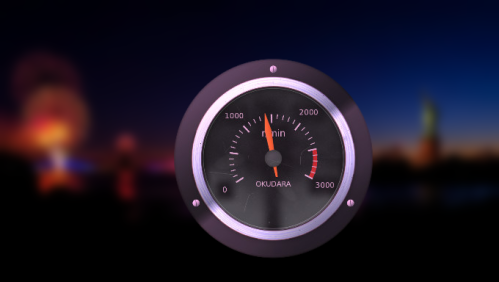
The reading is {"value": 1400, "unit": "rpm"}
